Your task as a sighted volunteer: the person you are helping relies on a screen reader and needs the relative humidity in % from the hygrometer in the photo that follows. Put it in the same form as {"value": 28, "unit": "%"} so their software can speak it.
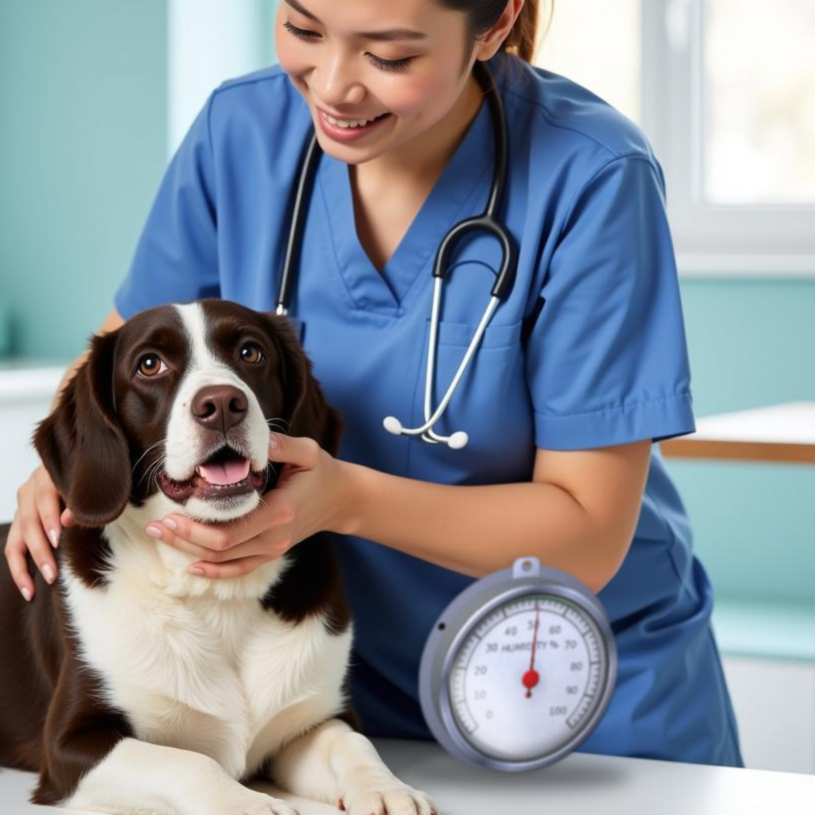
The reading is {"value": 50, "unit": "%"}
